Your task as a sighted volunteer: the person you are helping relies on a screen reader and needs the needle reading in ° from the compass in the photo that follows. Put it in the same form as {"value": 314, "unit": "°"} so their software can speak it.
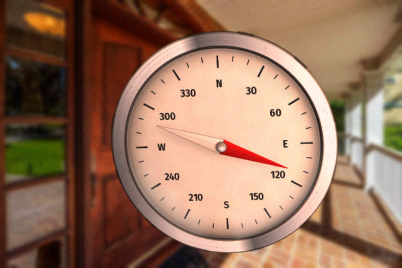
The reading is {"value": 110, "unit": "°"}
